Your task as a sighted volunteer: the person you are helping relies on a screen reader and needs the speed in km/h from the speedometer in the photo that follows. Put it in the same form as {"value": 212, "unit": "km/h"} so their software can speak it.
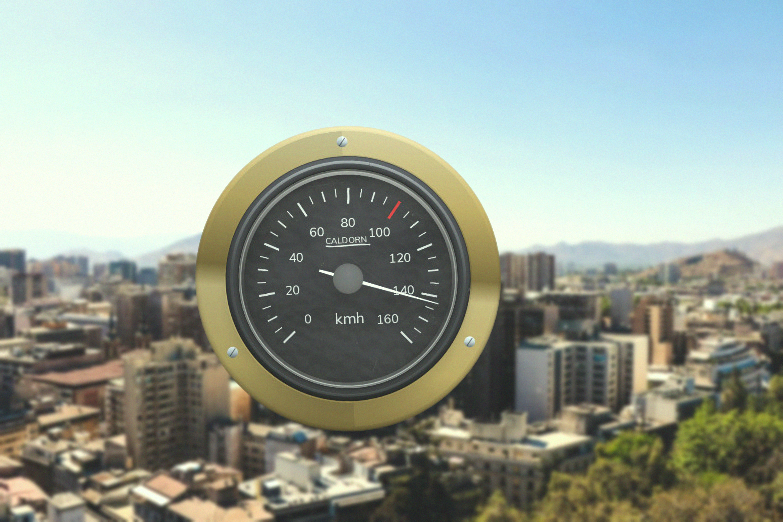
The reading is {"value": 142.5, "unit": "km/h"}
